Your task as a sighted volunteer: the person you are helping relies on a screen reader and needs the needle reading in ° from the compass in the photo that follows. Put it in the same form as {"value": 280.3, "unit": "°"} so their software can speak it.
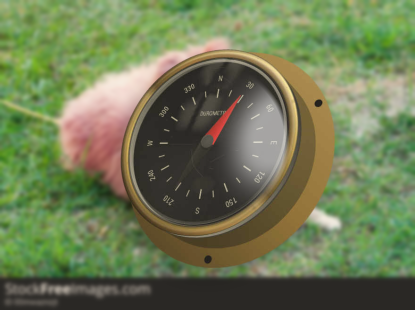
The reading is {"value": 30, "unit": "°"}
